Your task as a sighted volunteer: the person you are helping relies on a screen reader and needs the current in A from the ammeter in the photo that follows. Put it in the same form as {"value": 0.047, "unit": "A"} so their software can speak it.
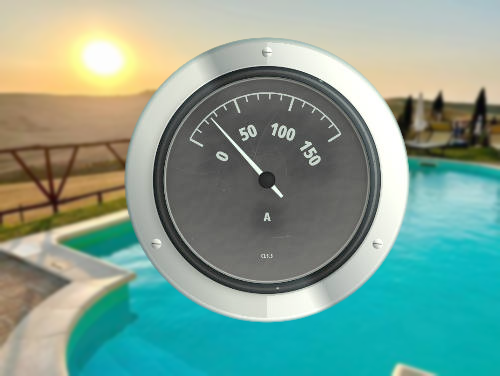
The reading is {"value": 25, "unit": "A"}
